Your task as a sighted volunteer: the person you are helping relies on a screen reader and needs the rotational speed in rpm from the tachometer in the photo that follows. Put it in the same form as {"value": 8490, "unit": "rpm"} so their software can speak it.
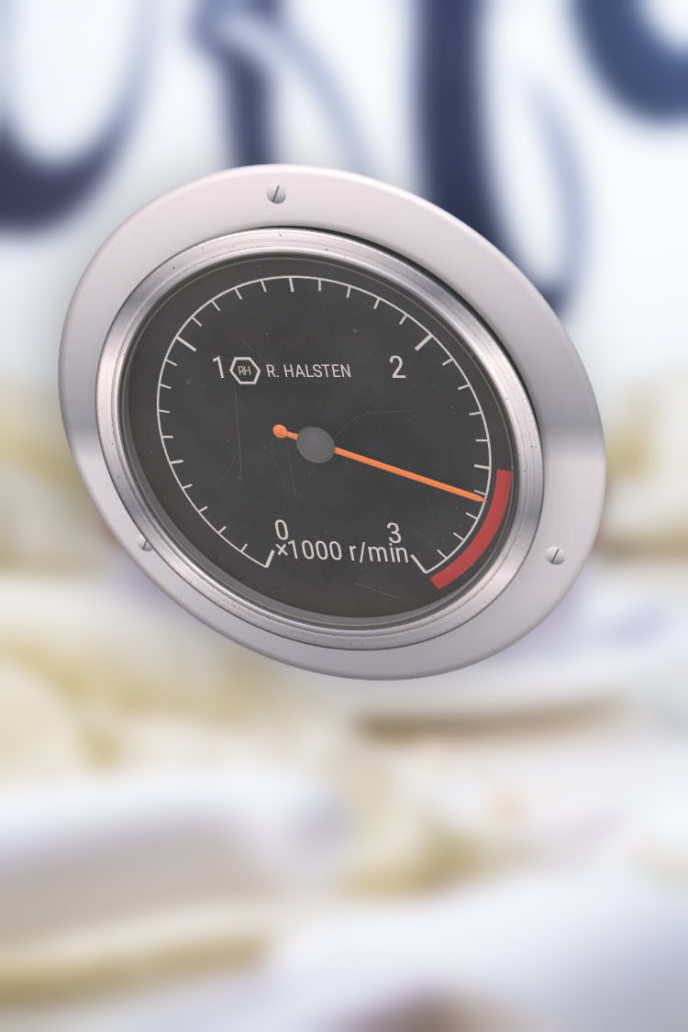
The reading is {"value": 2600, "unit": "rpm"}
